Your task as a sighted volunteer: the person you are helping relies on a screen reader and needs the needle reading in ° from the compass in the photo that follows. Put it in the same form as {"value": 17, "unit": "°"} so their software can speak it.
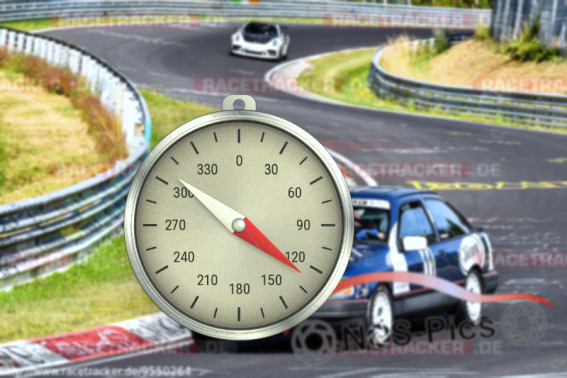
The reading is {"value": 127.5, "unit": "°"}
